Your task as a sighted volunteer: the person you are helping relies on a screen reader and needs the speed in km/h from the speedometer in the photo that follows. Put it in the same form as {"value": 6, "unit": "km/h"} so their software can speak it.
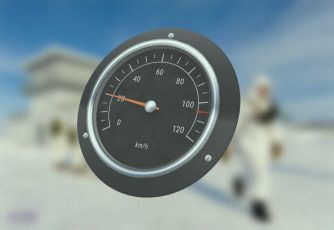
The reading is {"value": 20, "unit": "km/h"}
